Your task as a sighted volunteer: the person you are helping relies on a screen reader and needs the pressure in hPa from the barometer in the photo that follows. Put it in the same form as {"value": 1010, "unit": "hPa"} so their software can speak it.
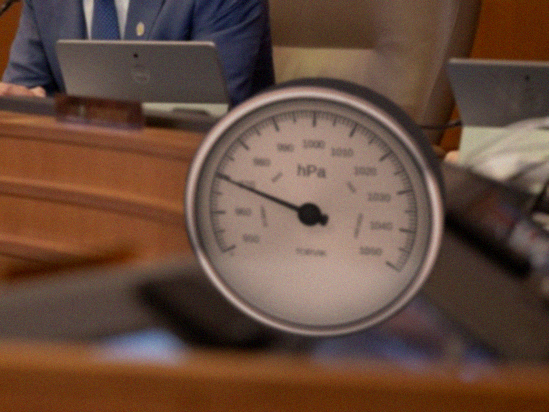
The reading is {"value": 970, "unit": "hPa"}
